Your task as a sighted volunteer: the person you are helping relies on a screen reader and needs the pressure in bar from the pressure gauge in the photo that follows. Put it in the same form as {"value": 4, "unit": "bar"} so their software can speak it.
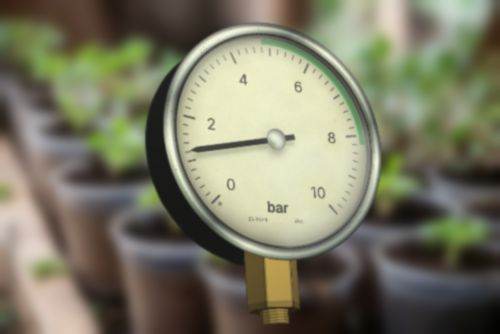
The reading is {"value": 1.2, "unit": "bar"}
